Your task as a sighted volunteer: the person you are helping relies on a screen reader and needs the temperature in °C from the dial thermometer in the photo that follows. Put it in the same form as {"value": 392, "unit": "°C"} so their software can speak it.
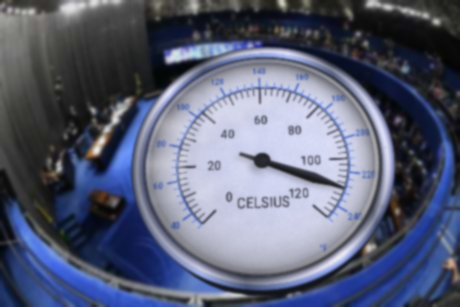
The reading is {"value": 110, "unit": "°C"}
